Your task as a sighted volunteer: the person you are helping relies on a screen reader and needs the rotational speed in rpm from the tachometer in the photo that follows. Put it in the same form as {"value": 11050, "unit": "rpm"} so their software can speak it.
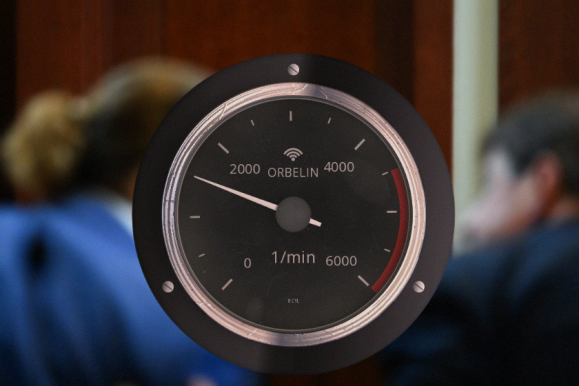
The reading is {"value": 1500, "unit": "rpm"}
